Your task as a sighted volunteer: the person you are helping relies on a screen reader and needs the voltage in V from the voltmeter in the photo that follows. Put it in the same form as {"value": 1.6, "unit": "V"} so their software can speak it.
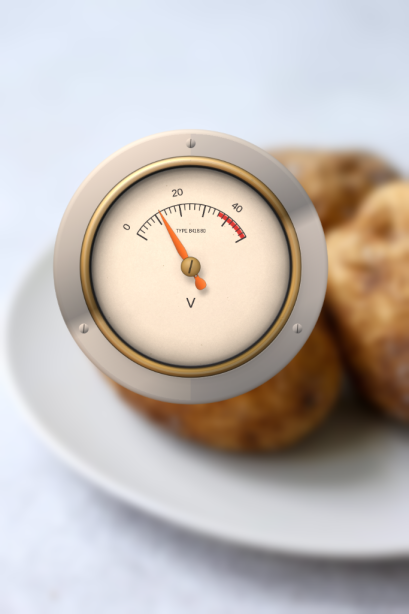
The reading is {"value": 12, "unit": "V"}
